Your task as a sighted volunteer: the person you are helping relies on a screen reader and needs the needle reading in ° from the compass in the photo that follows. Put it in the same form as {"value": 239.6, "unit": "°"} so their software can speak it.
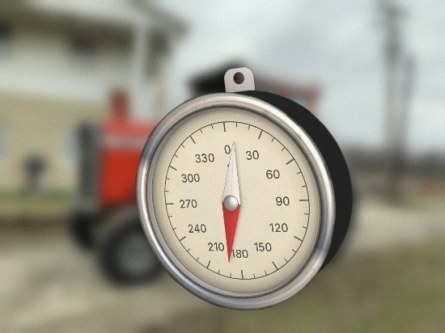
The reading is {"value": 190, "unit": "°"}
